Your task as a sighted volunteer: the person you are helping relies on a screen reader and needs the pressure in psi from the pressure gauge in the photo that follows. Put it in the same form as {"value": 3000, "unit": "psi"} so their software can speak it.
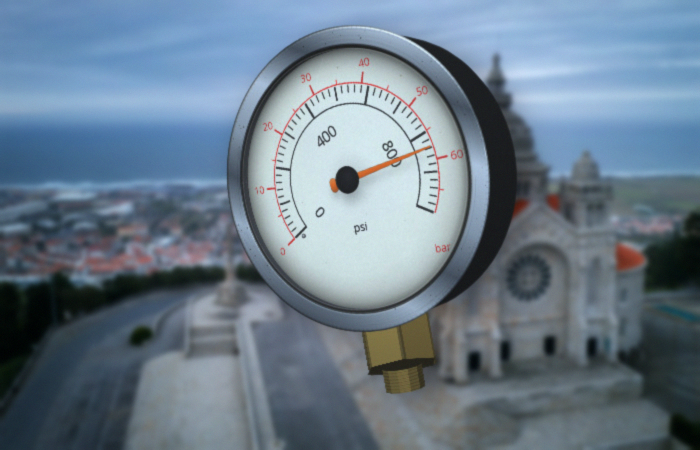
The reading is {"value": 840, "unit": "psi"}
